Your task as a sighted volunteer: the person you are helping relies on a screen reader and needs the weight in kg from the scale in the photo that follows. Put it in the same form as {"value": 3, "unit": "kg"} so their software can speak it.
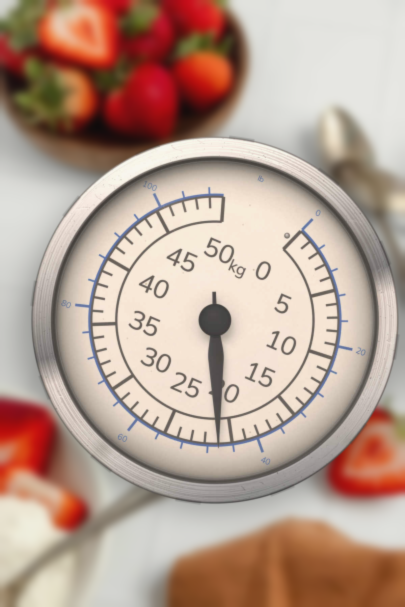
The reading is {"value": 21, "unit": "kg"}
